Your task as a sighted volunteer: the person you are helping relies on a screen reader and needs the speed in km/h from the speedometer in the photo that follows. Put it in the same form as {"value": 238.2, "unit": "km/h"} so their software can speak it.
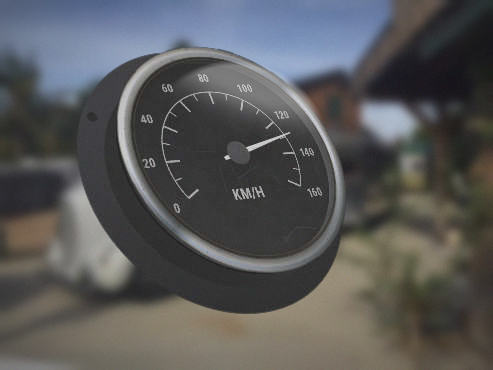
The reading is {"value": 130, "unit": "km/h"}
